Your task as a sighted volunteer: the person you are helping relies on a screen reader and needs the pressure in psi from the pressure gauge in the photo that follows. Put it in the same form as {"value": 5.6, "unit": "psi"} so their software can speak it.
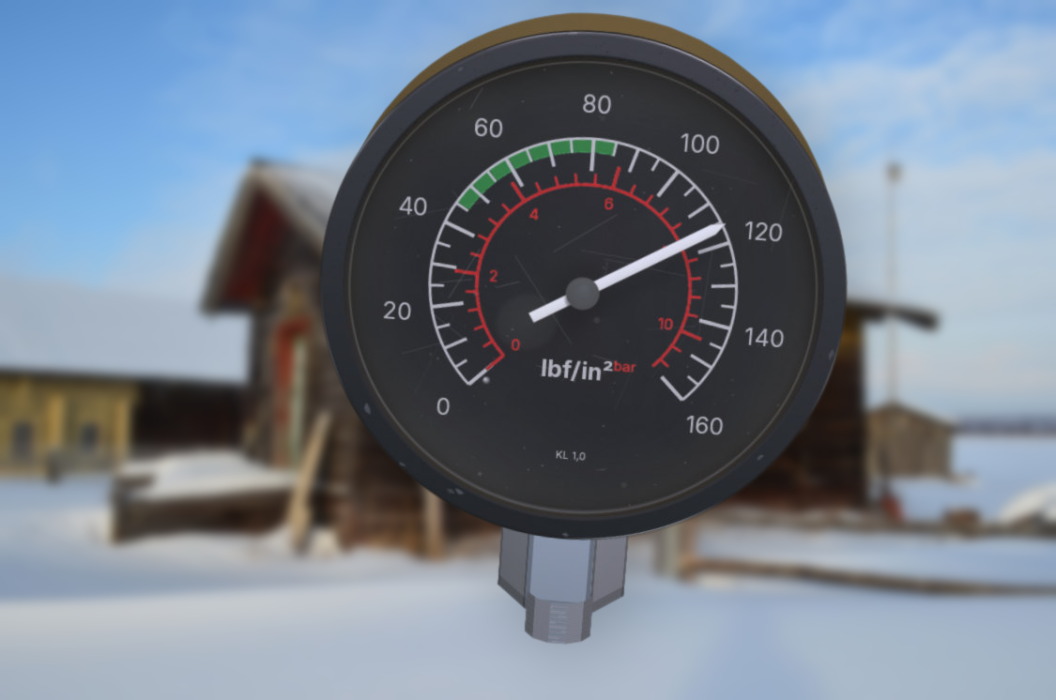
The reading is {"value": 115, "unit": "psi"}
